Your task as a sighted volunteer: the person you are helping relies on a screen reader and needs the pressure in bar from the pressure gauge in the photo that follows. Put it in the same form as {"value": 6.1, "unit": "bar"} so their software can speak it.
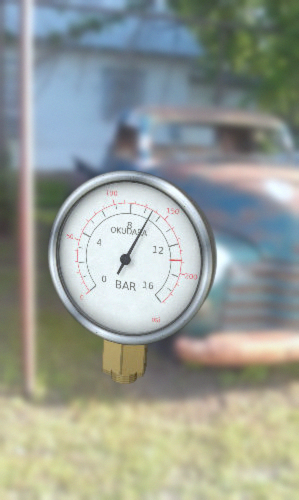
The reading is {"value": 9.5, "unit": "bar"}
